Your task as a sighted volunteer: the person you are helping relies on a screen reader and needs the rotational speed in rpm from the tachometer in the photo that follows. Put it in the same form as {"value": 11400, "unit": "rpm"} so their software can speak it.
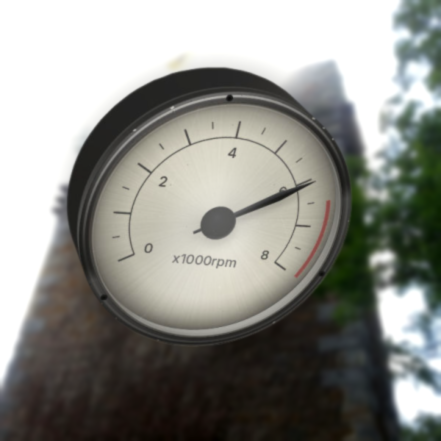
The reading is {"value": 6000, "unit": "rpm"}
